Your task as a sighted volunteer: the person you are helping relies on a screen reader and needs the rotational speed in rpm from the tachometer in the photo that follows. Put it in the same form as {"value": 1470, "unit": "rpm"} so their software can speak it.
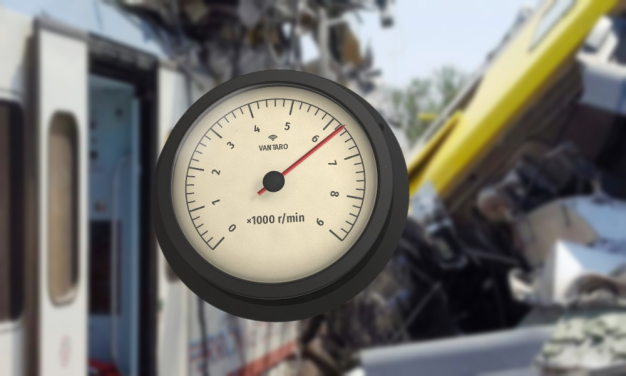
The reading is {"value": 6300, "unit": "rpm"}
